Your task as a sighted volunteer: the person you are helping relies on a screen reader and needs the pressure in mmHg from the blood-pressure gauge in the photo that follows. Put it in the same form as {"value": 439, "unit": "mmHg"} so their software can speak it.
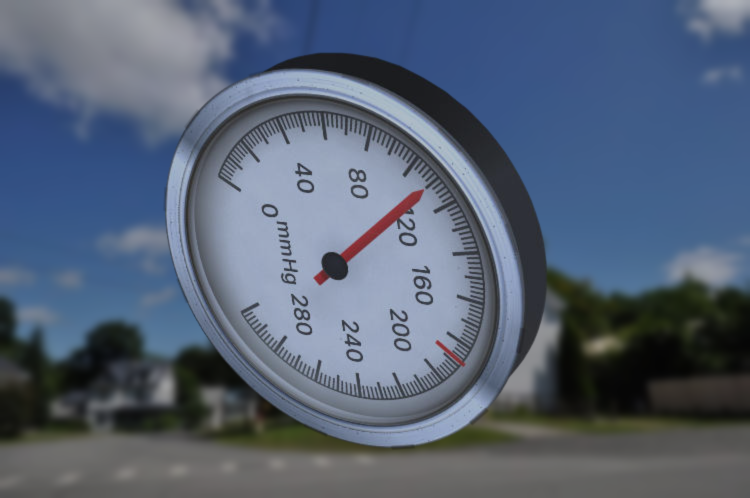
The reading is {"value": 110, "unit": "mmHg"}
